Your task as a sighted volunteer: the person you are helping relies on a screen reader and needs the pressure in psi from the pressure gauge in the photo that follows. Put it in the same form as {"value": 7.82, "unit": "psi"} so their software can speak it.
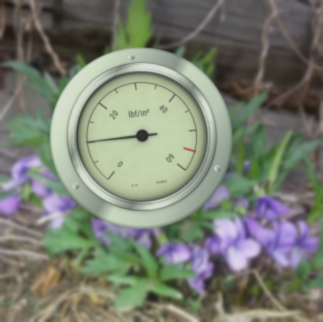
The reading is {"value": 10, "unit": "psi"}
